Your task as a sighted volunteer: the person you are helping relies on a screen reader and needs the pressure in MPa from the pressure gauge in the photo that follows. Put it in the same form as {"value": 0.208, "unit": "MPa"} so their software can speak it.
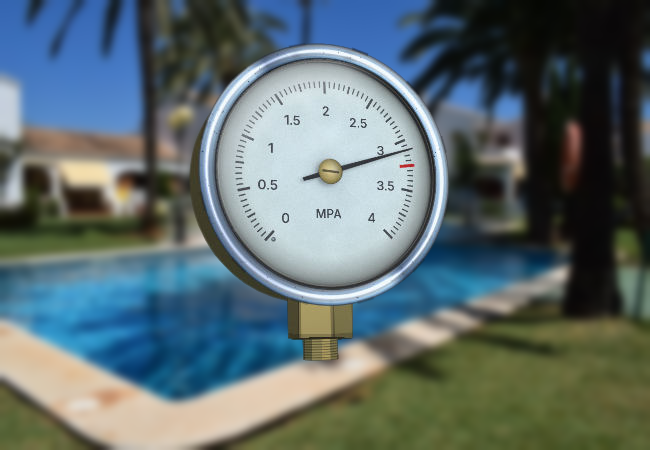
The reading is {"value": 3.1, "unit": "MPa"}
